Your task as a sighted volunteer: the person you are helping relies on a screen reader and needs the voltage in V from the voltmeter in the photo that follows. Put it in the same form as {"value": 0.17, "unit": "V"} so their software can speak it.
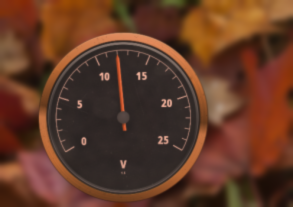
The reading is {"value": 12, "unit": "V"}
